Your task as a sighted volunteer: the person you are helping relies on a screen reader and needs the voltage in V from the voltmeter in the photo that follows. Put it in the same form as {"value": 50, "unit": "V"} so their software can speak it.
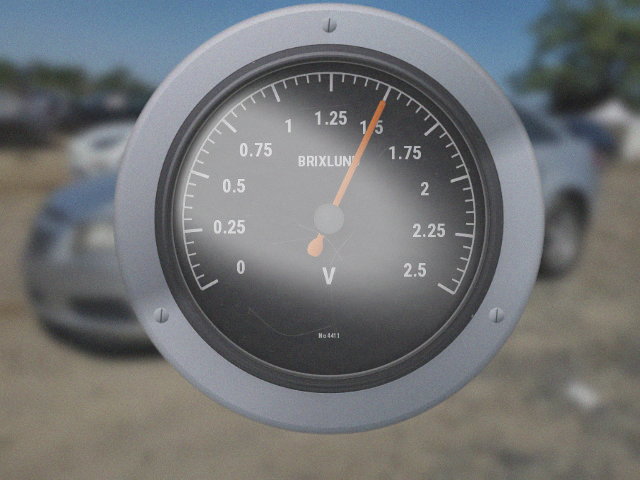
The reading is {"value": 1.5, "unit": "V"}
